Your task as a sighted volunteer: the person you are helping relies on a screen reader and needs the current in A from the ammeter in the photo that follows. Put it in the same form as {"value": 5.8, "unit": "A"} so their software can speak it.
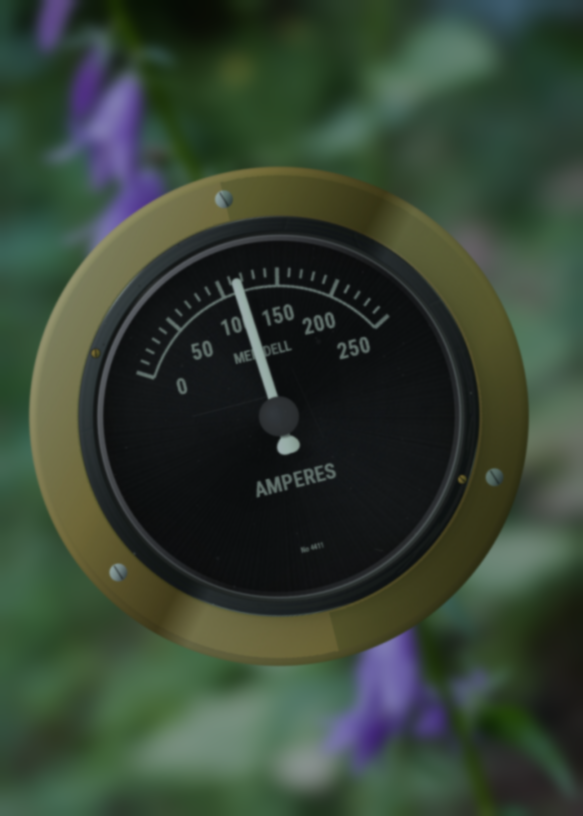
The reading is {"value": 115, "unit": "A"}
